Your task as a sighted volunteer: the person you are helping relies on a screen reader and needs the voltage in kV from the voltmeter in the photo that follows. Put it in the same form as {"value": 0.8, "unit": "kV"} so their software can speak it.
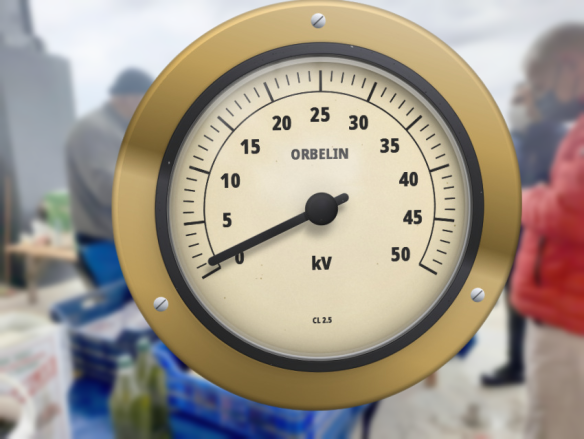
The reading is {"value": 1, "unit": "kV"}
